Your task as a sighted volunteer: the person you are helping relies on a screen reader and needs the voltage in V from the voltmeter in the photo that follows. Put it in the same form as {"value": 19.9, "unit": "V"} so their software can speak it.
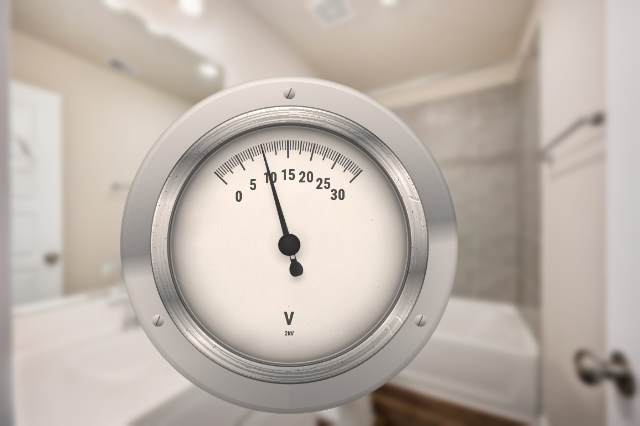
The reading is {"value": 10, "unit": "V"}
